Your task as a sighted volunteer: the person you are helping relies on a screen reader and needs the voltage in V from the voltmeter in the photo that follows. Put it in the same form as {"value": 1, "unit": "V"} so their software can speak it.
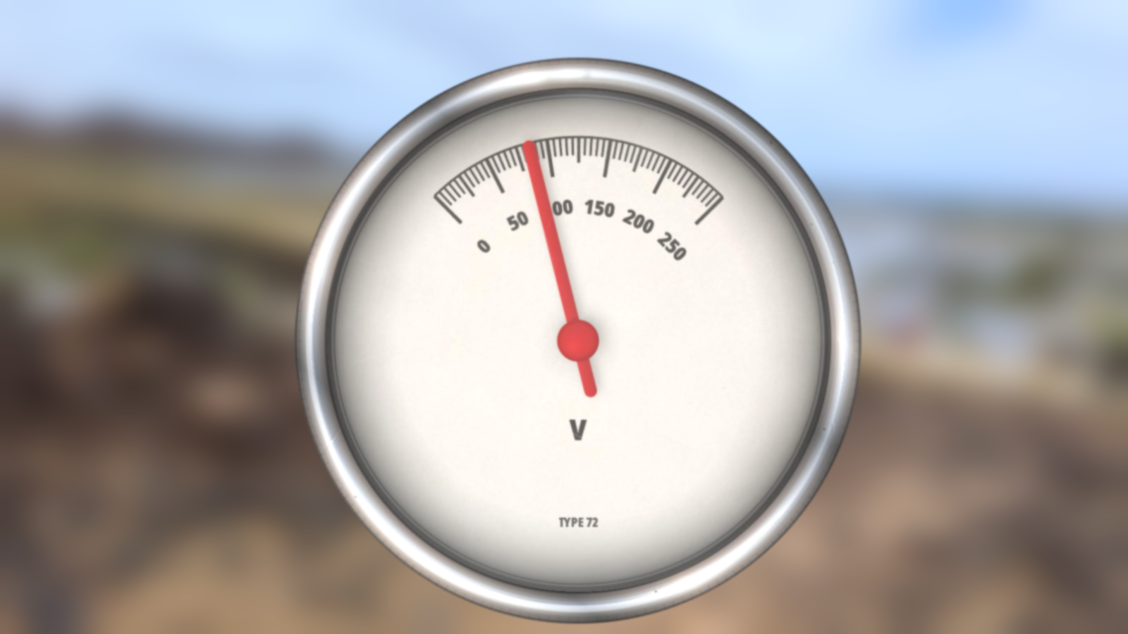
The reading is {"value": 85, "unit": "V"}
